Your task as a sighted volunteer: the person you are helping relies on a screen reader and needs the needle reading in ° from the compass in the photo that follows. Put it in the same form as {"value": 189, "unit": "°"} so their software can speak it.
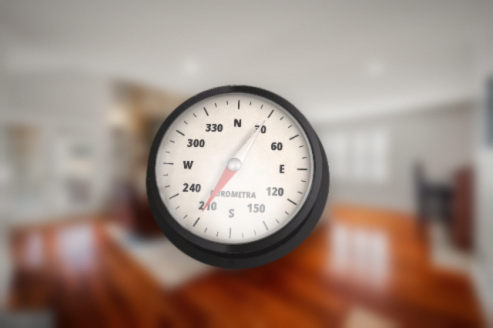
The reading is {"value": 210, "unit": "°"}
